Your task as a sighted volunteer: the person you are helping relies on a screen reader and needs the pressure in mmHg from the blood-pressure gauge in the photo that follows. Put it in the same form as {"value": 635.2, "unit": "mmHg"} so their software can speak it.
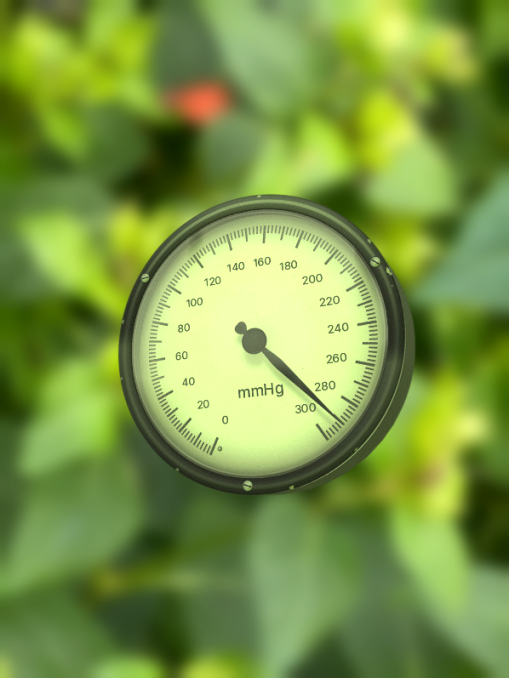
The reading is {"value": 290, "unit": "mmHg"}
